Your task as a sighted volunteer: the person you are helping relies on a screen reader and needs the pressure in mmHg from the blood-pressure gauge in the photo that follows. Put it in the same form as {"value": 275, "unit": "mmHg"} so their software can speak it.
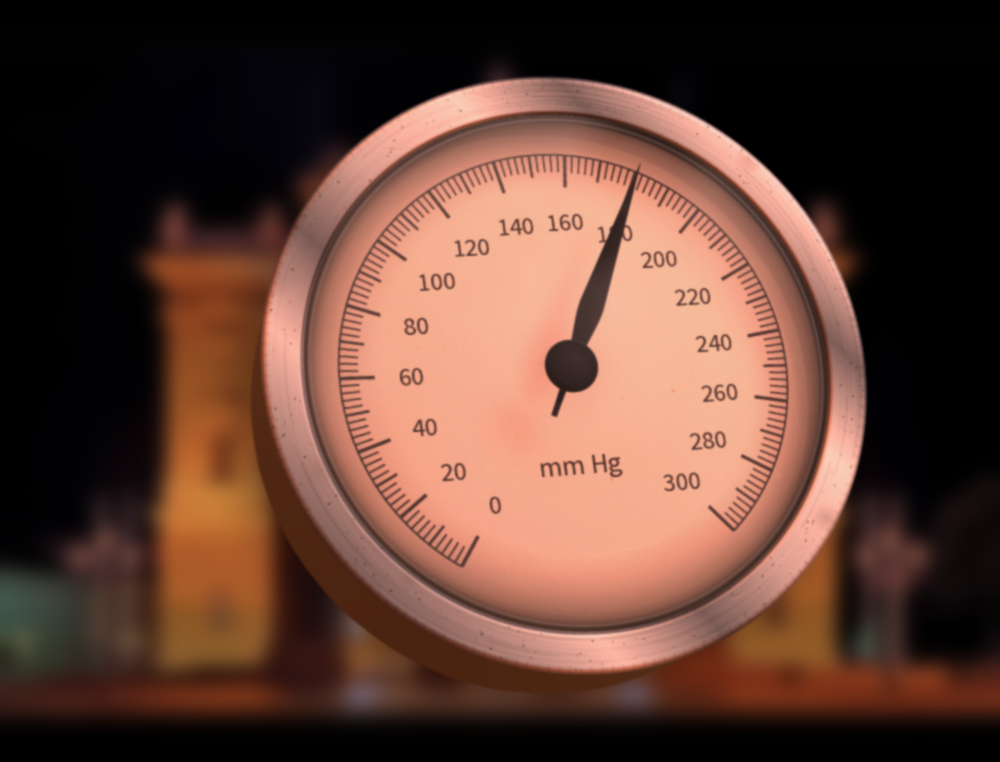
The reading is {"value": 180, "unit": "mmHg"}
